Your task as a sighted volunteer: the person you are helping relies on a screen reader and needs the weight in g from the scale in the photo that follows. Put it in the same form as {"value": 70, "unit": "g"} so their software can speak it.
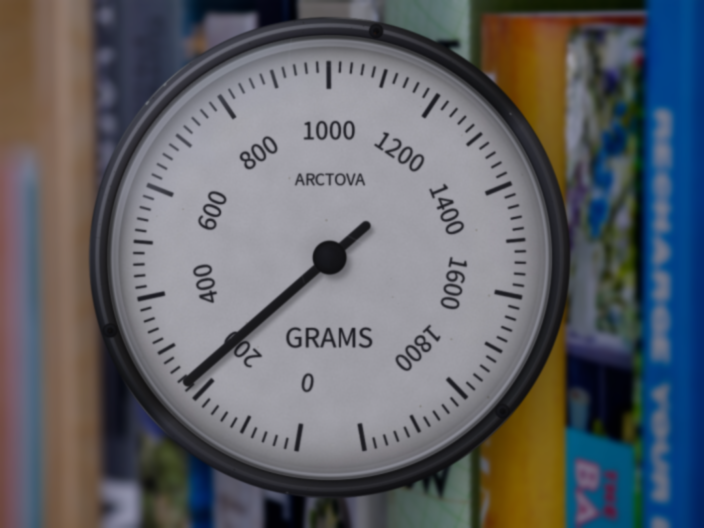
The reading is {"value": 230, "unit": "g"}
